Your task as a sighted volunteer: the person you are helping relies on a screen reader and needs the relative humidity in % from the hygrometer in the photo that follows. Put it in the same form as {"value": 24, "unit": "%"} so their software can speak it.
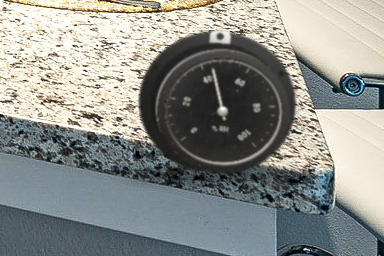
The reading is {"value": 44, "unit": "%"}
